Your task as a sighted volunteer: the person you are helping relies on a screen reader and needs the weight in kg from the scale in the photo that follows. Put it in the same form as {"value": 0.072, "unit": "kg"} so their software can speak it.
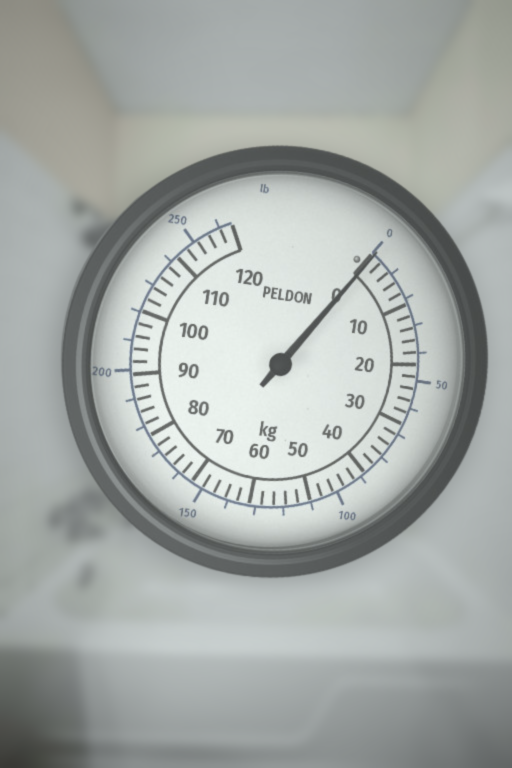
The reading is {"value": 0, "unit": "kg"}
